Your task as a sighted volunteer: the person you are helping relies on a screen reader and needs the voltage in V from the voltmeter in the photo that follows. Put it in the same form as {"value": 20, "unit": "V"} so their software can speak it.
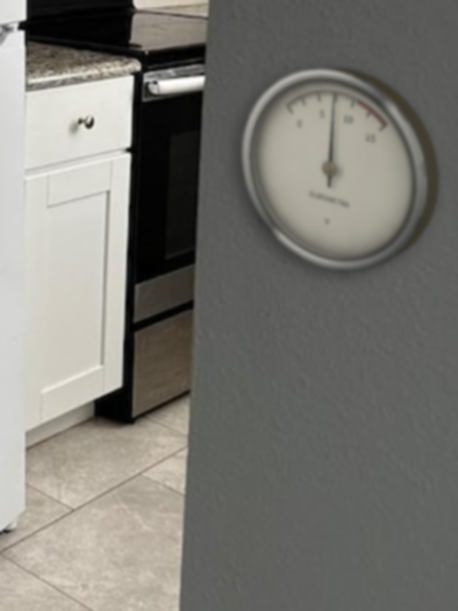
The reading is {"value": 7.5, "unit": "V"}
